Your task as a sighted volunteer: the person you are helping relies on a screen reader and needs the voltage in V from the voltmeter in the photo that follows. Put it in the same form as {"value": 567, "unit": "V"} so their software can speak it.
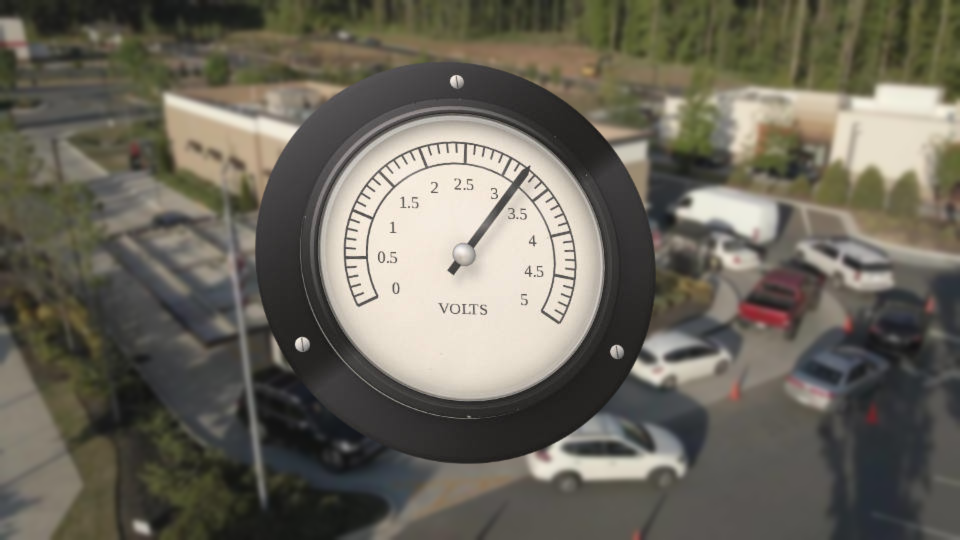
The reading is {"value": 3.2, "unit": "V"}
